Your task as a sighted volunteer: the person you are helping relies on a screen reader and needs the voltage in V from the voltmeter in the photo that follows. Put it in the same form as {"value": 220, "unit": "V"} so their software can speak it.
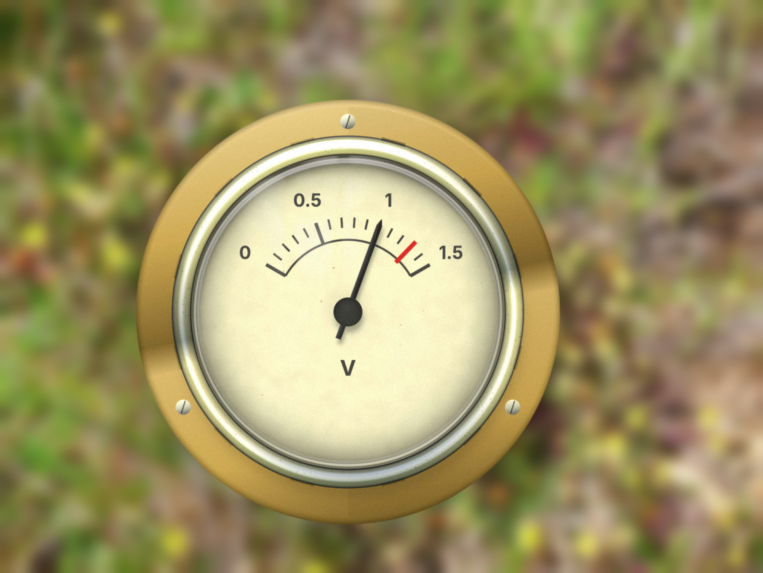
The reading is {"value": 1, "unit": "V"}
